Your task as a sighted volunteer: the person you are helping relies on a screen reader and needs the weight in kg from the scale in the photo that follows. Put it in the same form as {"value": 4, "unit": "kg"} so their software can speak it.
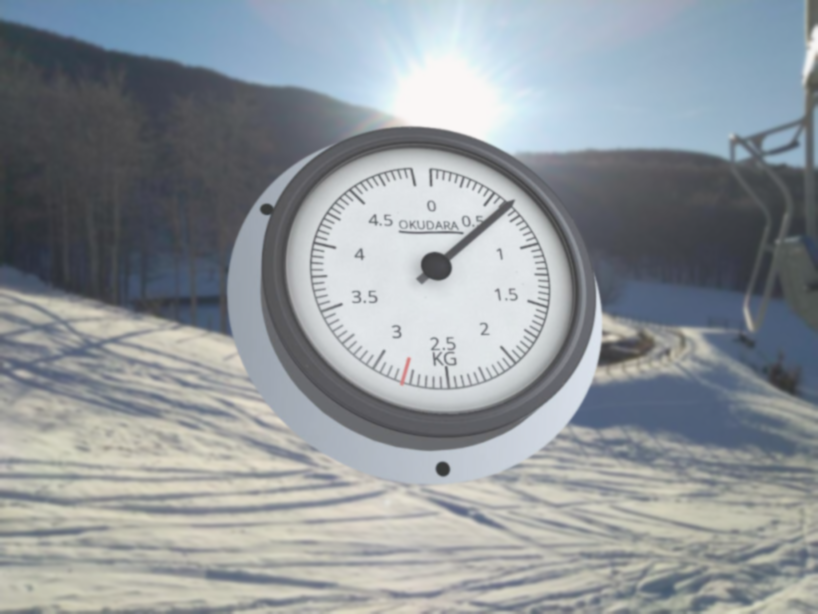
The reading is {"value": 0.65, "unit": "kg"}
